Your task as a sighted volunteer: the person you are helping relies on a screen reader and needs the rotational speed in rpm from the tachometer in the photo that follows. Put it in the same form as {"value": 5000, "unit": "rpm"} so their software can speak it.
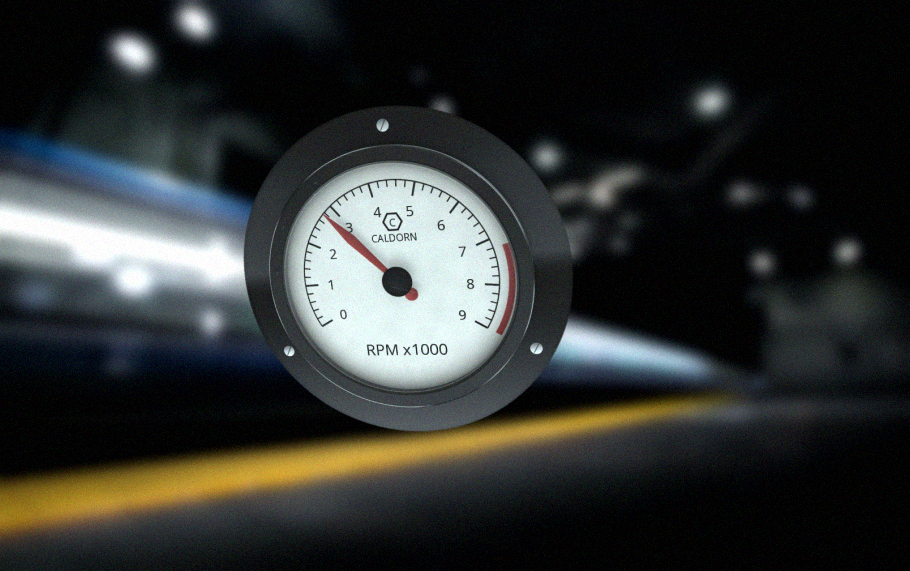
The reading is {"value": 2800, "unit": "rpm"}
